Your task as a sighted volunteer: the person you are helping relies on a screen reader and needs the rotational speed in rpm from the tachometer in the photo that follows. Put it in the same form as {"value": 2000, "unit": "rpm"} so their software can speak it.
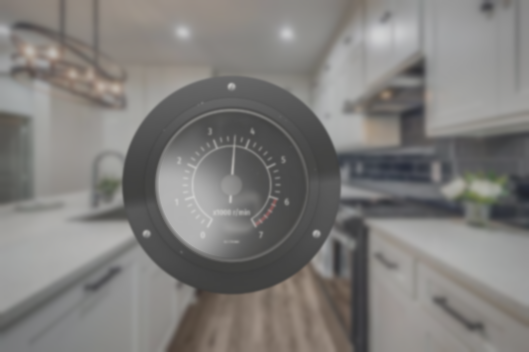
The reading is {"value": 3600, "unit": "rpm"}
